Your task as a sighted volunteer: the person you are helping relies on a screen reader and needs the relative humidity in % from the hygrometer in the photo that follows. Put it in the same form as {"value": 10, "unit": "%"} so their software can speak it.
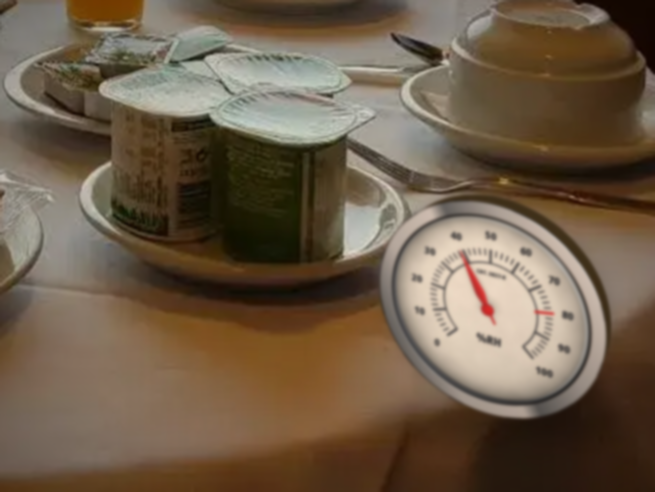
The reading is {"value": 40, "unit": "%"}
